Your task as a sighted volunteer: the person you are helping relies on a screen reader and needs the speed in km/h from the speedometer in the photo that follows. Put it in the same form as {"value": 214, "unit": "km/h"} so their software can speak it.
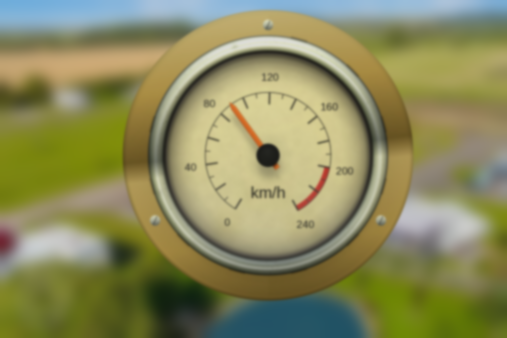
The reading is {"value": 90, "unit": "km/h"}
